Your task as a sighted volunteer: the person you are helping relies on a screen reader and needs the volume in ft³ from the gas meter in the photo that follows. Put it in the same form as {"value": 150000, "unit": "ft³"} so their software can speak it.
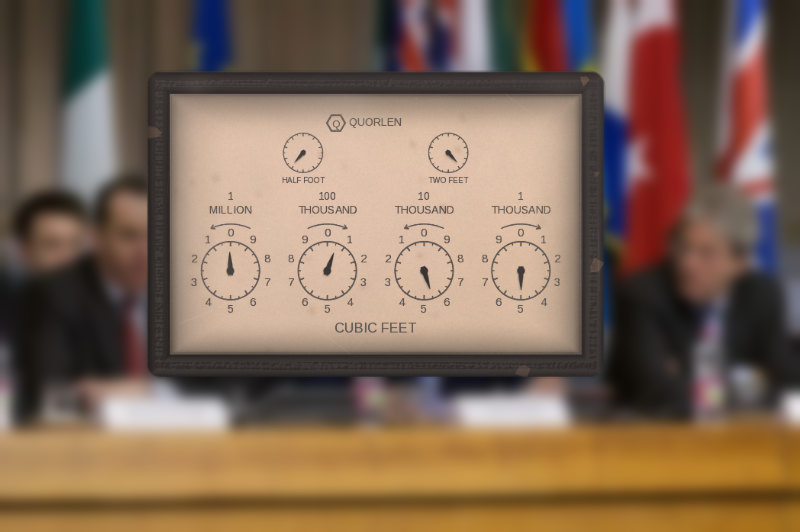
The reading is {"value": 5500, "unit": "ft³"}
